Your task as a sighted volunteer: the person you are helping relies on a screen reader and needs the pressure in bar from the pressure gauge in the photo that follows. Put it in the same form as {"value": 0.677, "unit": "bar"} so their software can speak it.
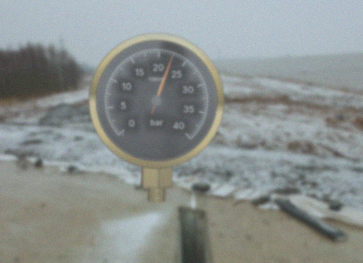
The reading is {"value": 22.5, "unit": "bar"}
